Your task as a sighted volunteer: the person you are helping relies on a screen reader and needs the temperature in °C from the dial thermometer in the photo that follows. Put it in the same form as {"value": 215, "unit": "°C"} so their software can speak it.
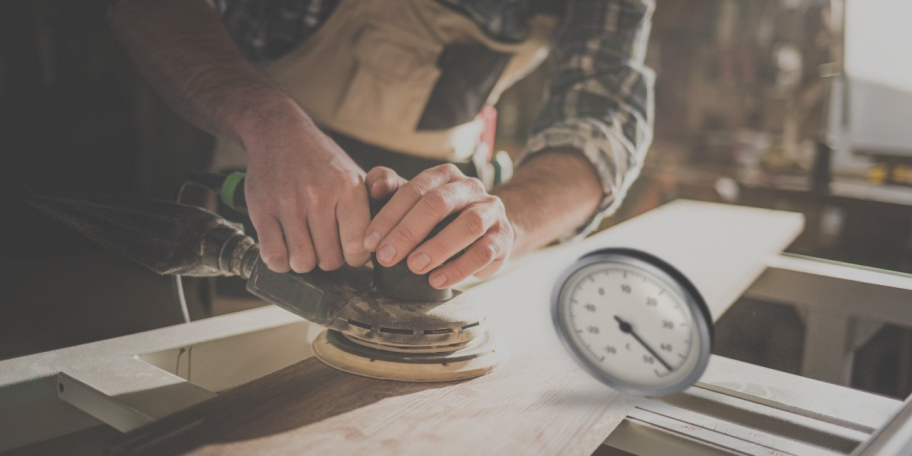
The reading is {"value": 45, "unit": "°C"}
